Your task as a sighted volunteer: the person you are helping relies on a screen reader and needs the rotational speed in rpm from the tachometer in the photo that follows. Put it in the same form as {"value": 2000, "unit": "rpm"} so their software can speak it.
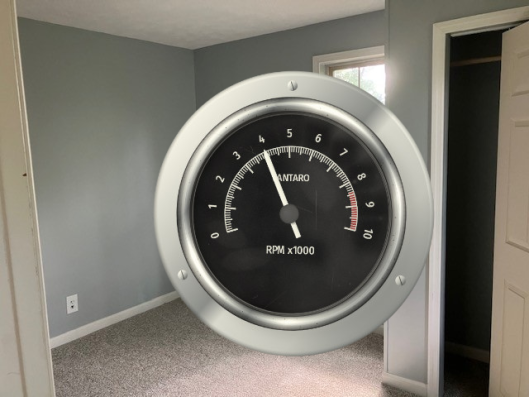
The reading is {"value": 4000, "unit": "rpm"}
